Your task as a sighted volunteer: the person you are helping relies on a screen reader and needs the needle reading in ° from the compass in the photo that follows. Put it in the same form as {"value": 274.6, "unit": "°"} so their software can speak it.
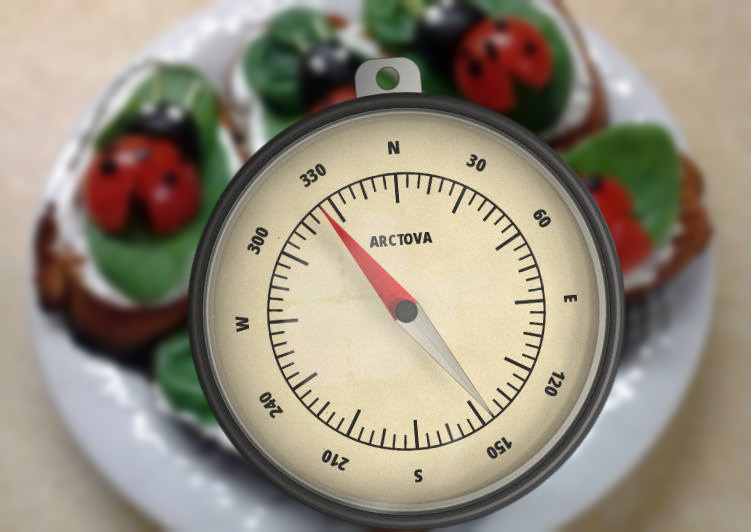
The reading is {"value": 325, "unit": "°"}
